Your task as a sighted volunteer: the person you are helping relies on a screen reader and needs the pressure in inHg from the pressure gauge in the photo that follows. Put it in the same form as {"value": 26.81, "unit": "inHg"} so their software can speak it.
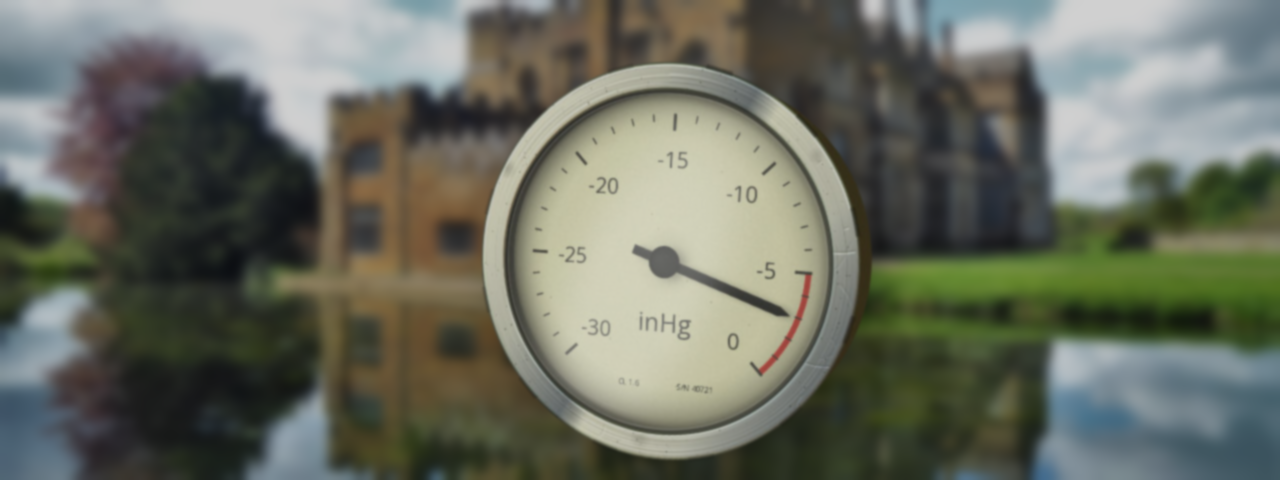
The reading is {"value": -3, "unit": "inHg"}
